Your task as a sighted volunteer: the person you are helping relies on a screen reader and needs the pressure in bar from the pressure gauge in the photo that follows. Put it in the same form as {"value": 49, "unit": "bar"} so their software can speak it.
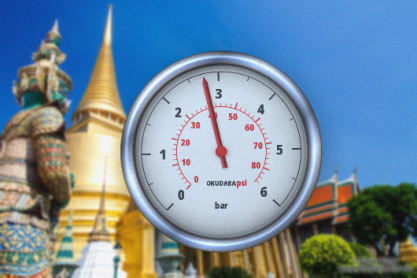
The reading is {"value": 2.75, "unit": "bar"}
